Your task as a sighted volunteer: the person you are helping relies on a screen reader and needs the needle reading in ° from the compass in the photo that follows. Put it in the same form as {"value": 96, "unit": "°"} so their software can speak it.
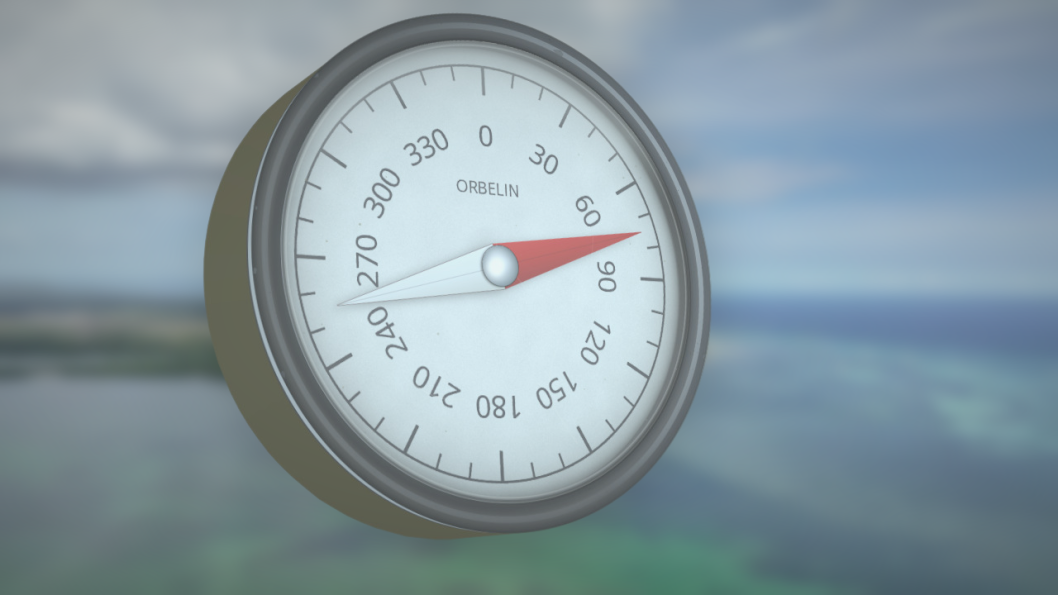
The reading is {"value": 75, "unit": "°"}
